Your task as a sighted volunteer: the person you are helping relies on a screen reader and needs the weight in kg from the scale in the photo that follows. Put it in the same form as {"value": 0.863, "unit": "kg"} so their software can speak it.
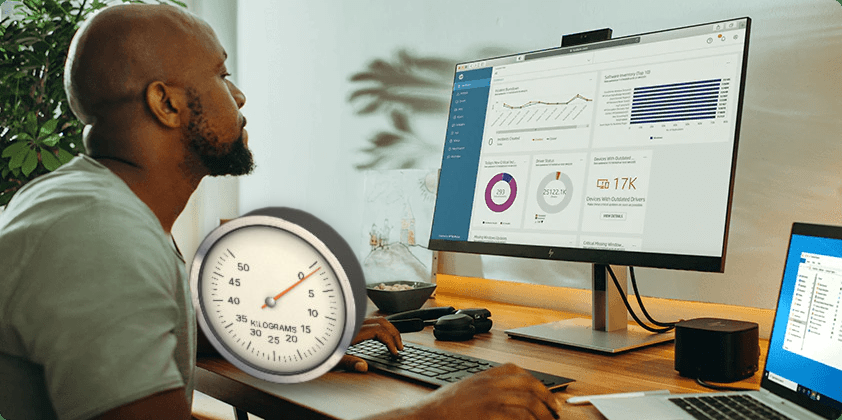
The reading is {"value": 1, "unit": "kg"}
